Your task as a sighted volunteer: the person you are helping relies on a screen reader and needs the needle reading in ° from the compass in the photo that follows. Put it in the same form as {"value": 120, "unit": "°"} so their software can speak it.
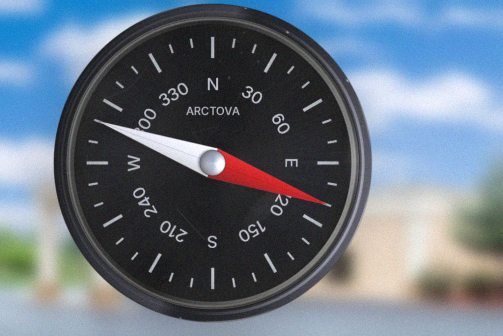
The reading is {"value": 110, "unit": "°"}
